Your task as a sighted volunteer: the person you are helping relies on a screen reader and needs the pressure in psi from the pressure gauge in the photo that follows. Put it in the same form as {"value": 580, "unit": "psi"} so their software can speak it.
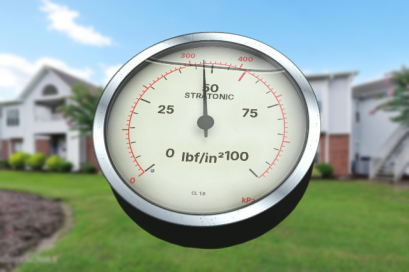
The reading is {"value": 47.5, "unit": "psi"}
